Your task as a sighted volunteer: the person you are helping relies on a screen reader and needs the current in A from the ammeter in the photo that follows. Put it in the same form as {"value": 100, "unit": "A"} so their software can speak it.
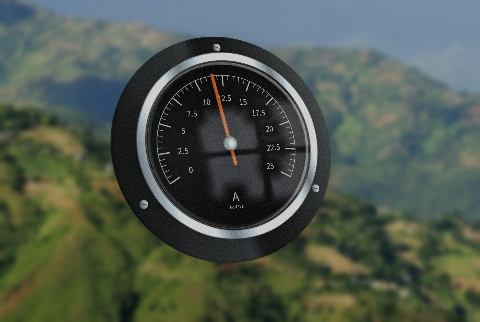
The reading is {"value": 11.5, "unit": "A"}
